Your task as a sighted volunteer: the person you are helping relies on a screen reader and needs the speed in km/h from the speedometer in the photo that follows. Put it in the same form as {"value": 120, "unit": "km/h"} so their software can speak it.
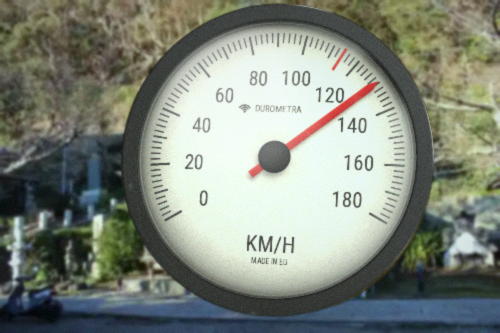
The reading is {"value": 130, "unit": "km/h"}
